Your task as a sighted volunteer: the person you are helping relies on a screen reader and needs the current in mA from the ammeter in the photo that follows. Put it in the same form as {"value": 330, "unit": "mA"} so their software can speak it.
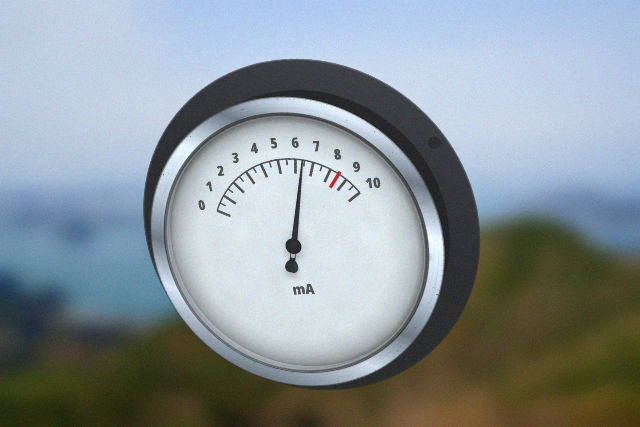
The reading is {"value": 6.5, "unit": "mA"}
